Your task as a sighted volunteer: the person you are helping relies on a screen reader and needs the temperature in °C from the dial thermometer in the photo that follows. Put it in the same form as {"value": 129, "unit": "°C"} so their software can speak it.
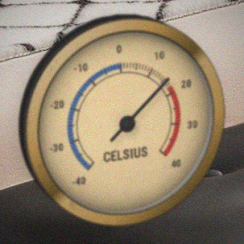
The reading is {"value": 15, "unit": "°C"}
